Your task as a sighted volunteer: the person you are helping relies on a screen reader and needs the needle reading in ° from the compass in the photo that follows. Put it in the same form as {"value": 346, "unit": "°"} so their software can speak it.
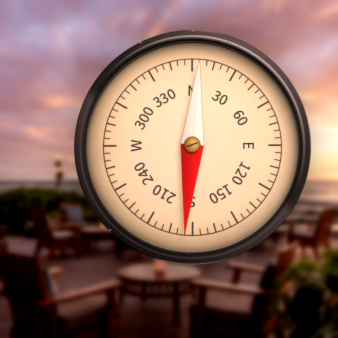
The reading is {"value": 185, "unit": "°"}
